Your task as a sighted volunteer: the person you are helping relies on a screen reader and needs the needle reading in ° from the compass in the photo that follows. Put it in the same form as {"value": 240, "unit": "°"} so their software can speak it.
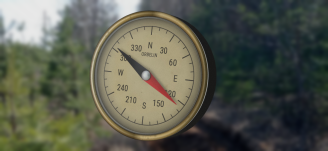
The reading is {"value": 125, "unit": "°"}
